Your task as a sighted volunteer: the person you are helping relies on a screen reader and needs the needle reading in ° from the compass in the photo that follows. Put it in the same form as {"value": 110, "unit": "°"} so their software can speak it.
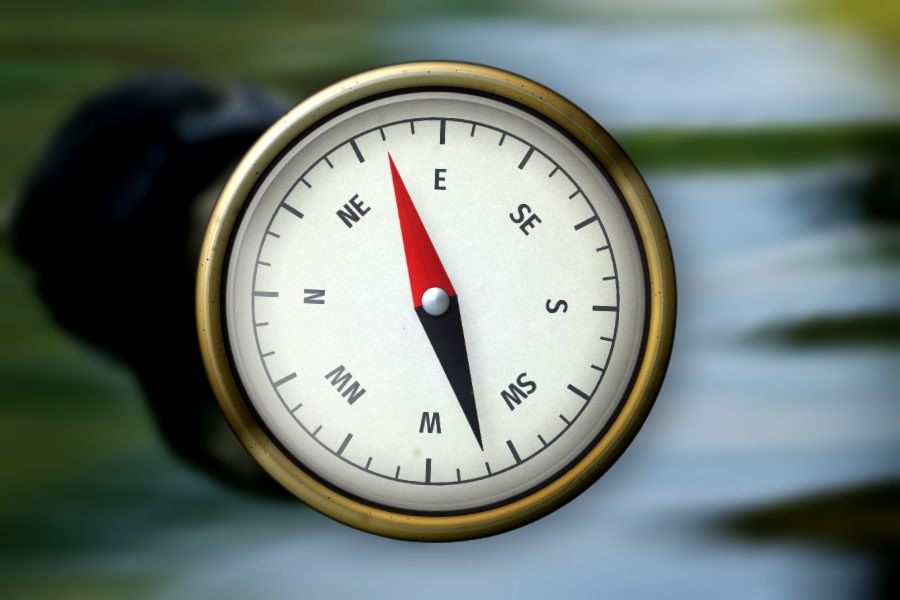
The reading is {"value": 70, "unit": "°"}
